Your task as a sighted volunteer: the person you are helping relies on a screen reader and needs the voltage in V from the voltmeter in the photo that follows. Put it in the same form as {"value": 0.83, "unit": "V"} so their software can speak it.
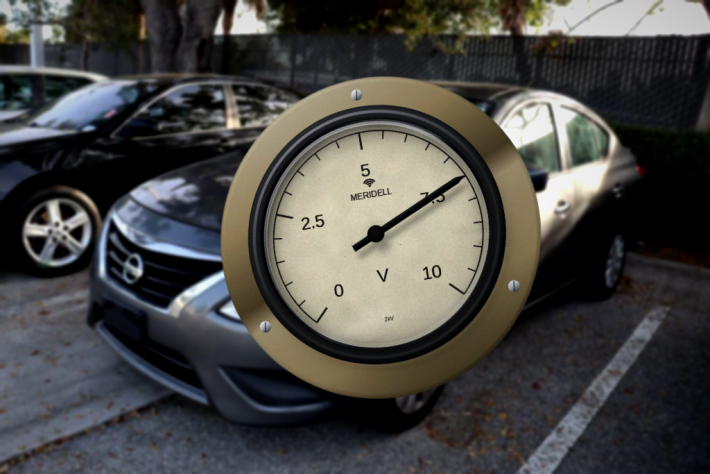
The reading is {"value": 7.5, "unit": "V"}
